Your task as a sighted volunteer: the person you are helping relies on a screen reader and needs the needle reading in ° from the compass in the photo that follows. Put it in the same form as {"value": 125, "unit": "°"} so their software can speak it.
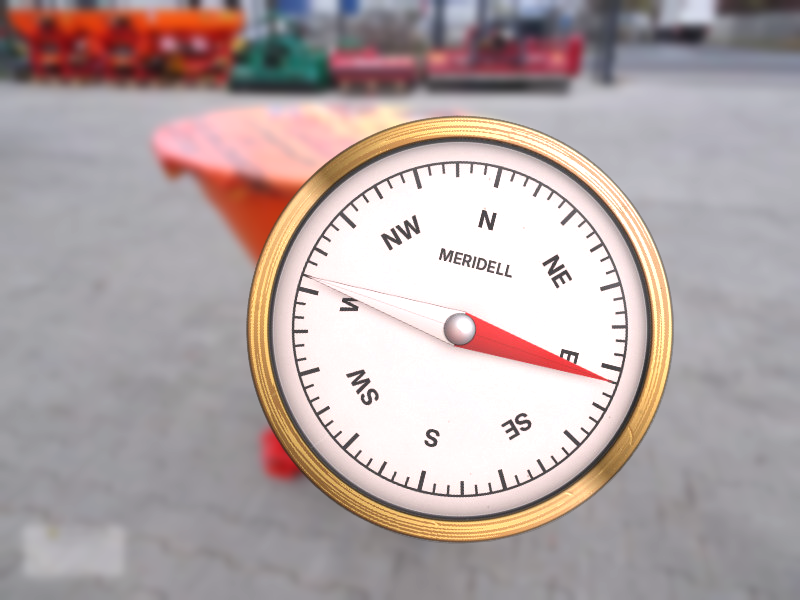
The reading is {"value": 95, "unit": "°"}
